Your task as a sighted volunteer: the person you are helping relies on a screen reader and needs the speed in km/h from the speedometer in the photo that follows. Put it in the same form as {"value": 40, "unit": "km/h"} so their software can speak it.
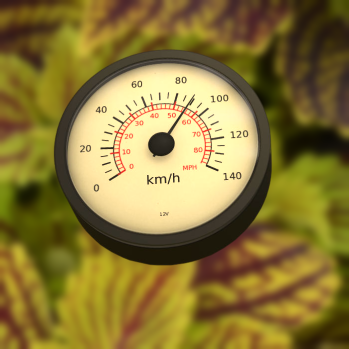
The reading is {"value": 90, "unit": "km/h"}
